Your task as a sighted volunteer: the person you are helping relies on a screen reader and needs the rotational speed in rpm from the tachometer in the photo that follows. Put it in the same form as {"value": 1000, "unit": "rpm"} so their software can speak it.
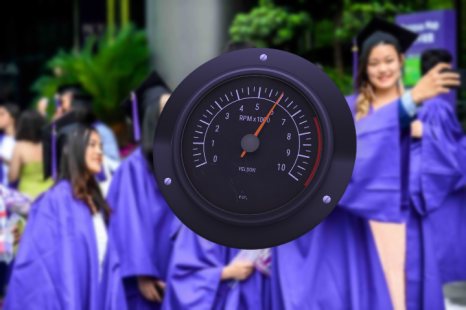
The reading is {"value": 6000, "unit": "rpm"}
